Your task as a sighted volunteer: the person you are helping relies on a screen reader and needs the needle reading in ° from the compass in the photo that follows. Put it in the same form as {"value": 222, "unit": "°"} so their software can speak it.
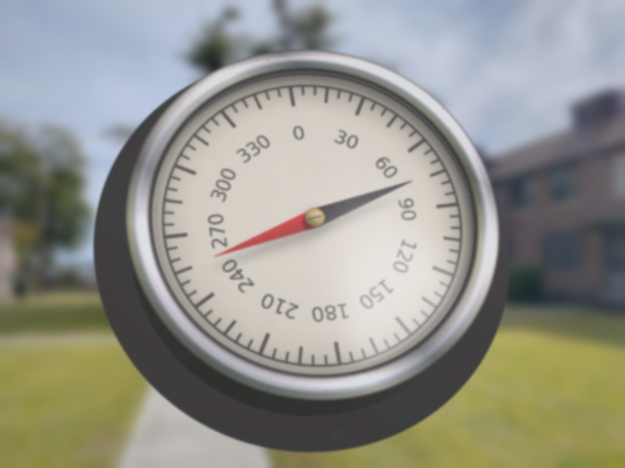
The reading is {"value": 255, "unit": "°"}
